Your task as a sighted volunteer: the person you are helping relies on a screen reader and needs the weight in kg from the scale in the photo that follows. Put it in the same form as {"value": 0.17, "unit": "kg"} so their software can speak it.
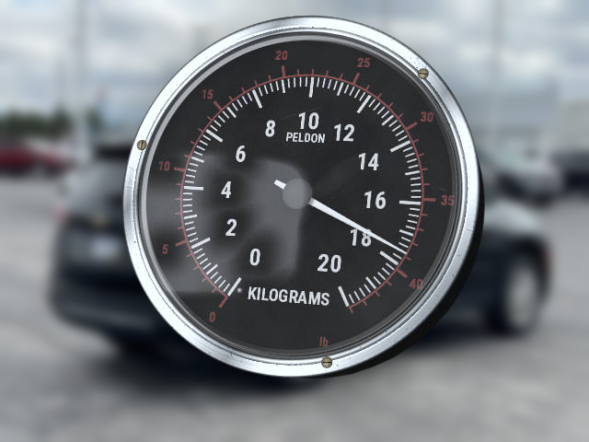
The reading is {"value": 17.6, "unit": "kg"}
